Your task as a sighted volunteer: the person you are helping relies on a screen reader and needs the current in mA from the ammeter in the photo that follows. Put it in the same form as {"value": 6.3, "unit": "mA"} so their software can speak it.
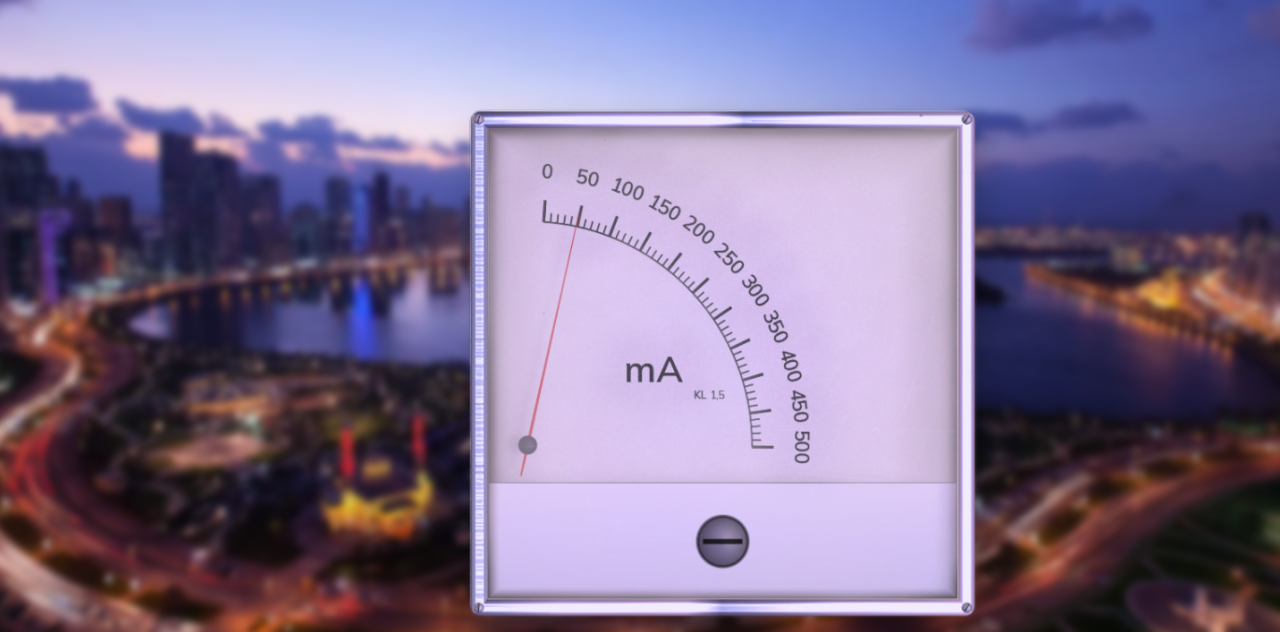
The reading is {"value": 50, "unit": "mA"}
